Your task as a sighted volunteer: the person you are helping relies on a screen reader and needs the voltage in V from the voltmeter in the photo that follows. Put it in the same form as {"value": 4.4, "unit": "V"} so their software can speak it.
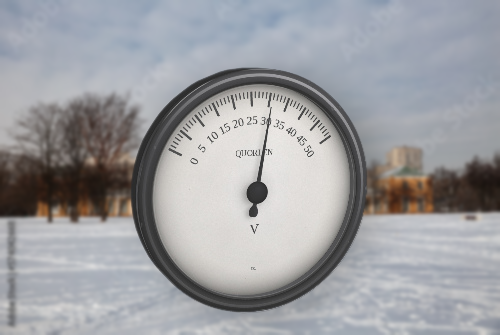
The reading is {"value": 30, "unit": "V"}
